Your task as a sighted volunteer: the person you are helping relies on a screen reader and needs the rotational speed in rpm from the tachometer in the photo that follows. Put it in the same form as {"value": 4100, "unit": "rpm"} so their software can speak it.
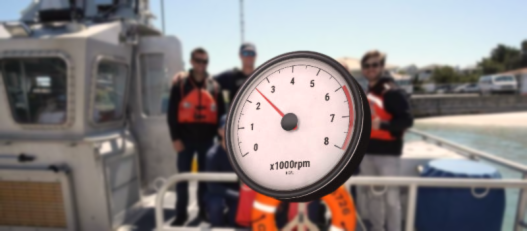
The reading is {"value": 2500, "unit": "rpm"}
